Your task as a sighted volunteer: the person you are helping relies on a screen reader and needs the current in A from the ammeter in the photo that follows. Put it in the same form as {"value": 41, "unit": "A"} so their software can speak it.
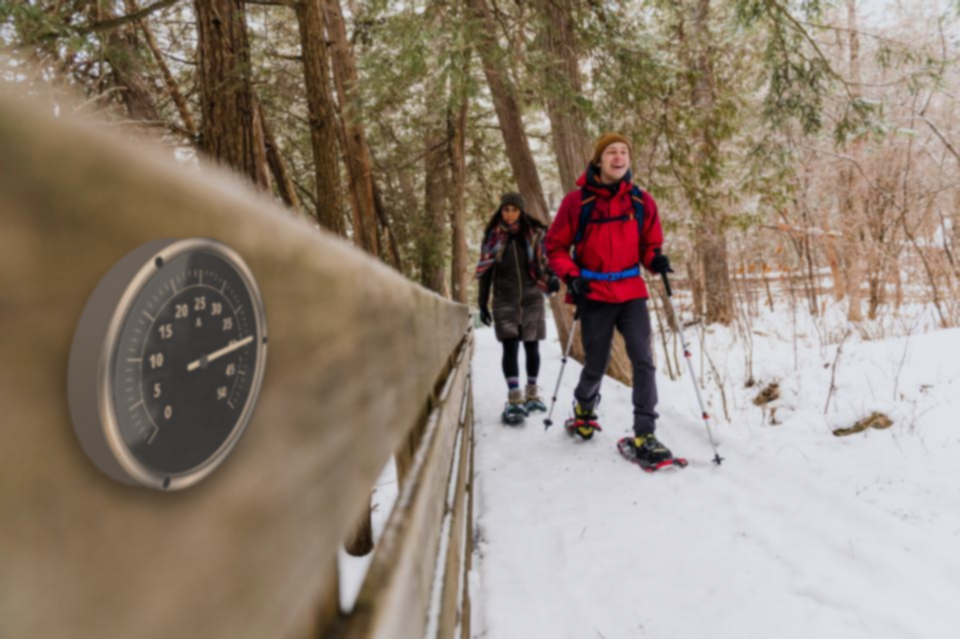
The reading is {"value": 40, "unit": "A"}
